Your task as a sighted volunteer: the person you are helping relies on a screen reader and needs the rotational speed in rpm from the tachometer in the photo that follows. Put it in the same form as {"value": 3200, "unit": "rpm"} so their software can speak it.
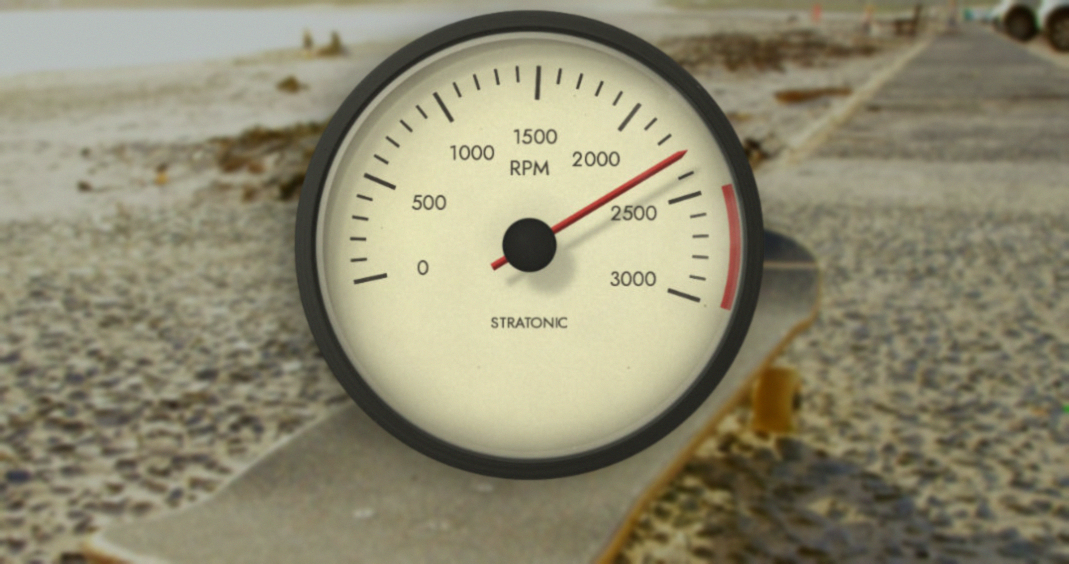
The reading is {"value": 2300, "unit": "rpm"}
